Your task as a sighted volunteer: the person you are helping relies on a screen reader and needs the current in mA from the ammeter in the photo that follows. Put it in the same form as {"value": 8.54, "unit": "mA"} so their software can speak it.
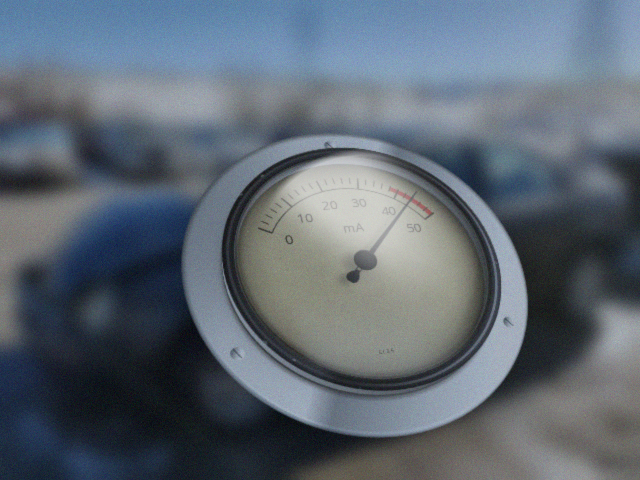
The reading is {"value": 44, "unit": "mA"}
